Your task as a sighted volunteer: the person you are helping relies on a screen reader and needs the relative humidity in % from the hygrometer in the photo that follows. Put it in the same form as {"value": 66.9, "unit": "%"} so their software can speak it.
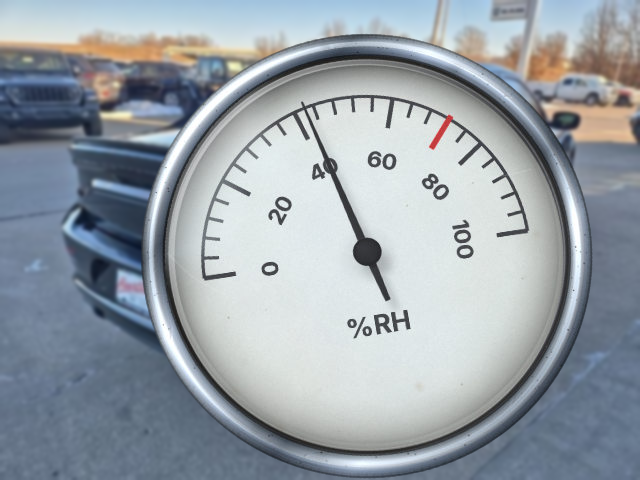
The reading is {"value": 42, "unit": "%"}
